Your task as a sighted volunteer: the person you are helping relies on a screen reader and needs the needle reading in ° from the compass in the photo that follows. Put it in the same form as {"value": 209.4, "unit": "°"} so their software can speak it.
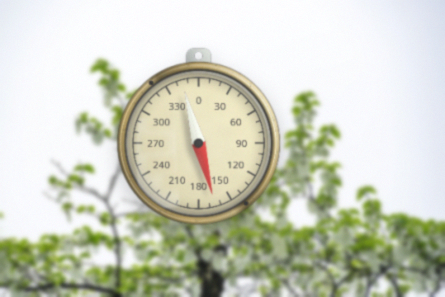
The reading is {"value": 165, "unit": "°"}
